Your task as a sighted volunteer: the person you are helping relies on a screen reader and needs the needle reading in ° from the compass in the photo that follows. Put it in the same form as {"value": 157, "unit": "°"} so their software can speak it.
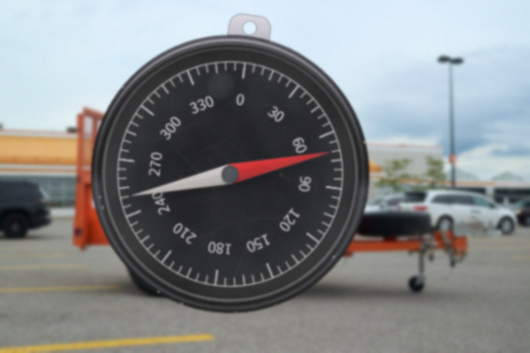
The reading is {"value": 70, "unit": "°"}
